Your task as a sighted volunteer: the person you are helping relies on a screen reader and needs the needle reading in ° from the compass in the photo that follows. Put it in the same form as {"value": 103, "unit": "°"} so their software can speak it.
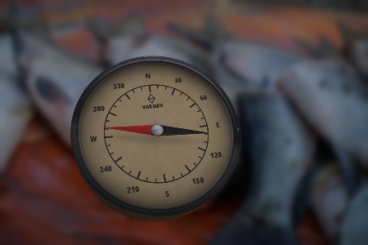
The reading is {"value": 280, "unit": "°"}
